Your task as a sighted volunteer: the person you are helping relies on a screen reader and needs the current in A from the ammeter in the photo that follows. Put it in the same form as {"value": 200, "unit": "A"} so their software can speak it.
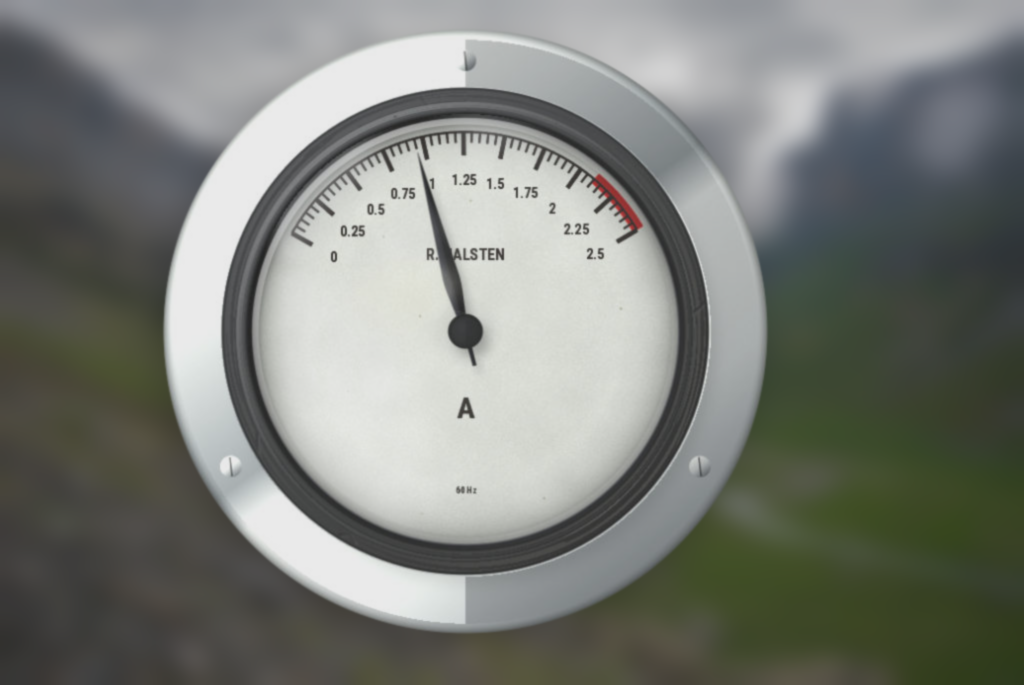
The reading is {"value": 0.95, "unit": "A"}
